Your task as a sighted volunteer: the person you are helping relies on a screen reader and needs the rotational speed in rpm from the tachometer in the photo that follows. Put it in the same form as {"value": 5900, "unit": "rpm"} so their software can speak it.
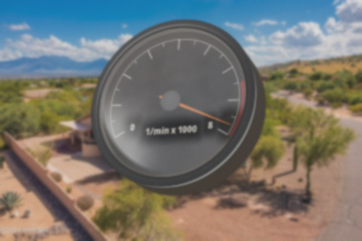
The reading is {"value": 7750, "unit": "rpm"}
